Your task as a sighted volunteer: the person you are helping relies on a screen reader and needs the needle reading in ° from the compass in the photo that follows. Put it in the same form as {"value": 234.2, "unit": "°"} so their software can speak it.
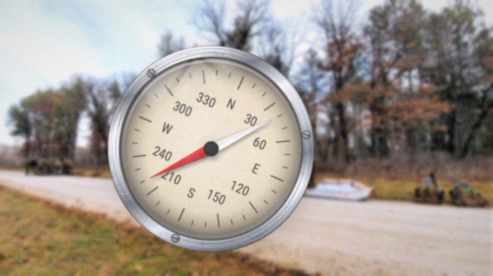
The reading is {"value": 220, "unit": "°"}
